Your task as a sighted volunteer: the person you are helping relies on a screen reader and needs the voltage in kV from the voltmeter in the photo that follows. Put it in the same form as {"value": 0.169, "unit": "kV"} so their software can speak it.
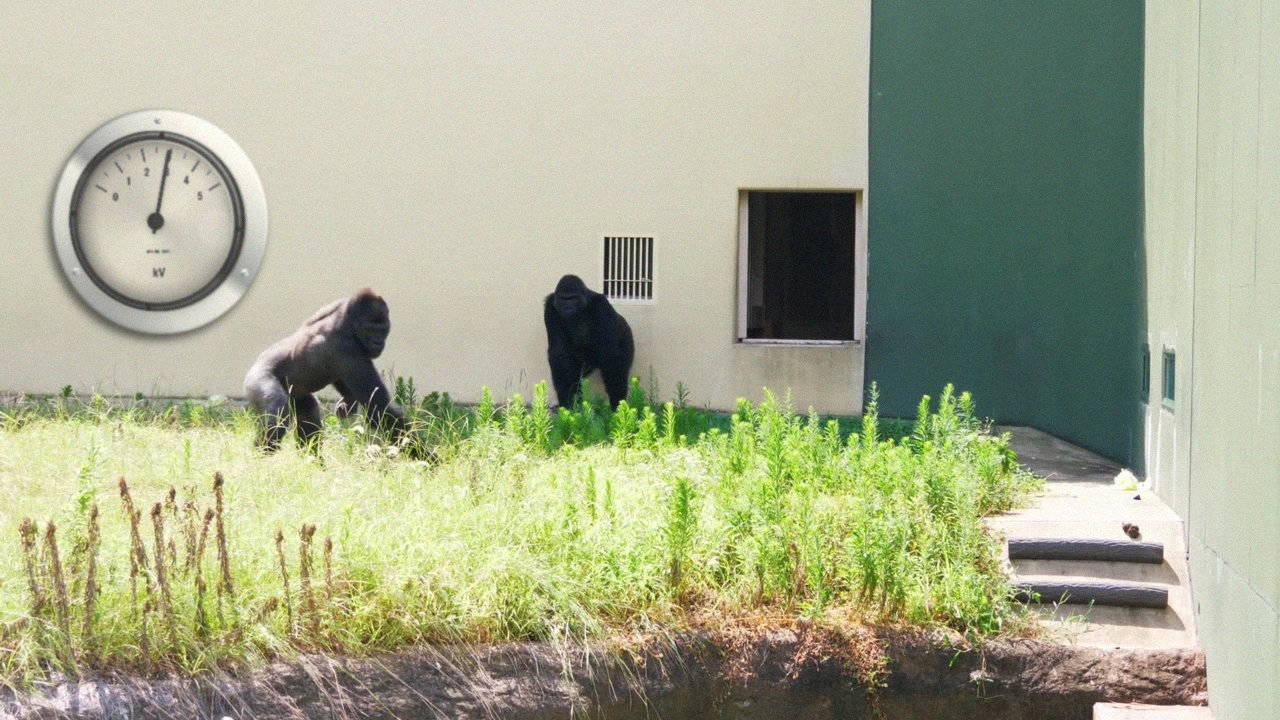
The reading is {"value": 3, "unit": "kV"}
